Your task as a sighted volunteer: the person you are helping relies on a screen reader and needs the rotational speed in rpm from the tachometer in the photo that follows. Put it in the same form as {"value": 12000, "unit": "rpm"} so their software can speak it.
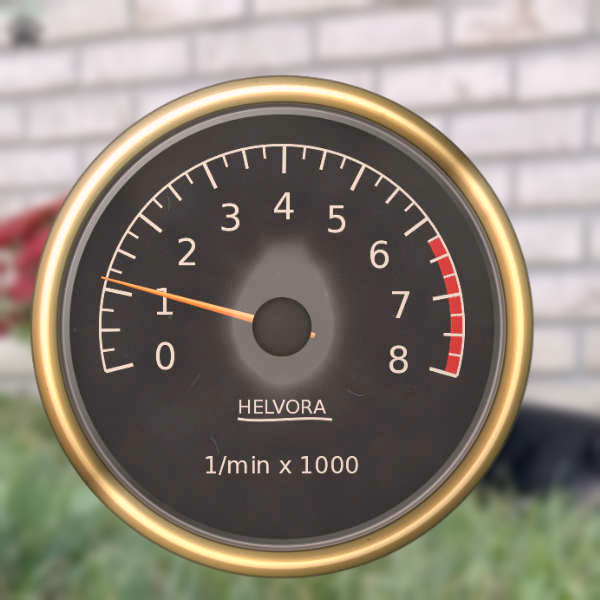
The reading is {"value": 1125, "unit": "rpm"}
